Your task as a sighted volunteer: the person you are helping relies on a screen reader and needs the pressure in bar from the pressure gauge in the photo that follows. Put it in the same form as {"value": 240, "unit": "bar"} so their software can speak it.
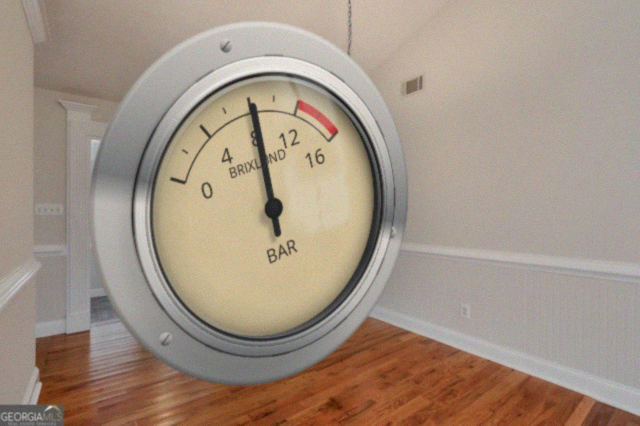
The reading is {"value": 8, "unit": "bar"}
